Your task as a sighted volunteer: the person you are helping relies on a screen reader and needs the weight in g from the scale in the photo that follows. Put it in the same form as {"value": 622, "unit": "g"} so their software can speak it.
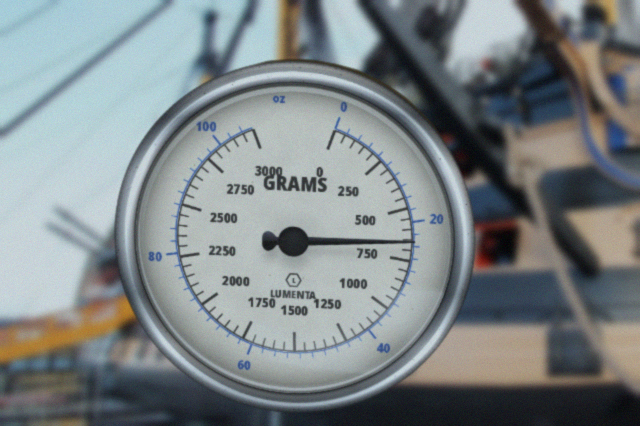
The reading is {"value": 650, "unit": "g"}
